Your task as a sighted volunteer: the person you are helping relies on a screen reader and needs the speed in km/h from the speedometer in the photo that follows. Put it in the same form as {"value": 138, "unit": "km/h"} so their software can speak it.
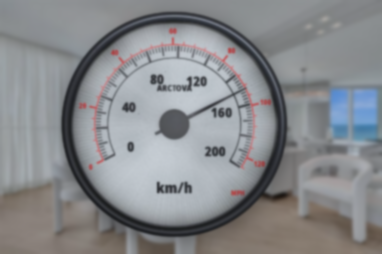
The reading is {"value": 150, "unit": "km/h"}
